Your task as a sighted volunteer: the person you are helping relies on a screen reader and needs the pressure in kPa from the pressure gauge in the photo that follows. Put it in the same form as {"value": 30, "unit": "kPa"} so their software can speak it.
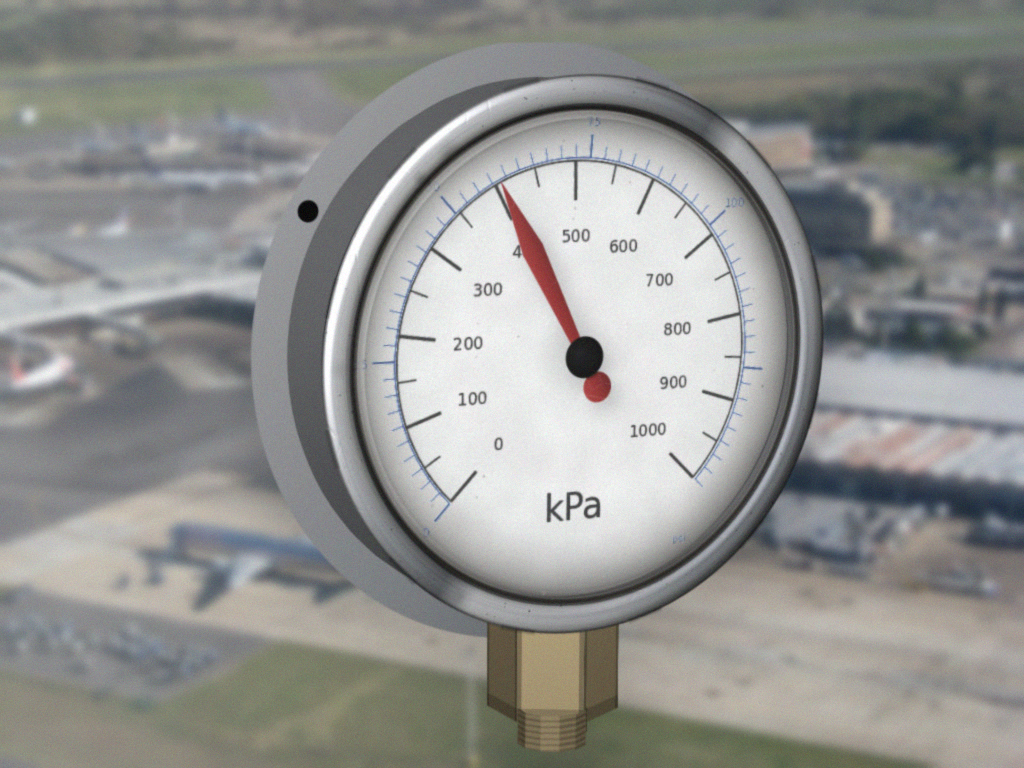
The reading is {"value": 400, "unit": "kPa"}
